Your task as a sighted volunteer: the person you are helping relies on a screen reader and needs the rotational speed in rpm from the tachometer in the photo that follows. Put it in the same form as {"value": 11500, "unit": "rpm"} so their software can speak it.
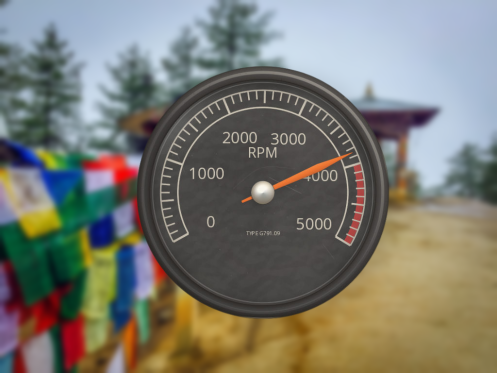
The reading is {"value": 3850, "unit": "rpm"}
